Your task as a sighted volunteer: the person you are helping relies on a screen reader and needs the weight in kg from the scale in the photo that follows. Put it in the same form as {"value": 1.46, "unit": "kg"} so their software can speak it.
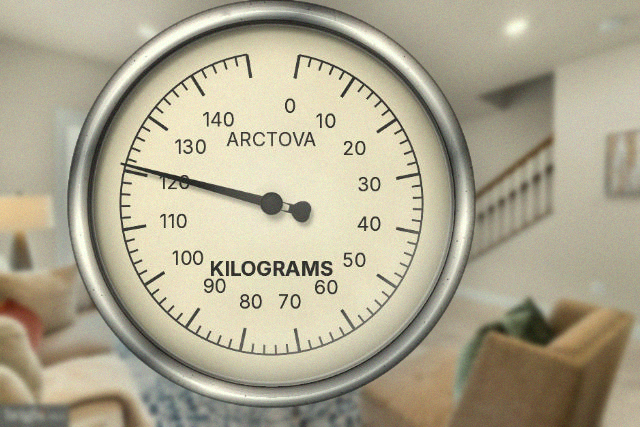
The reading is {"value": 121, "unit": "kg"}
